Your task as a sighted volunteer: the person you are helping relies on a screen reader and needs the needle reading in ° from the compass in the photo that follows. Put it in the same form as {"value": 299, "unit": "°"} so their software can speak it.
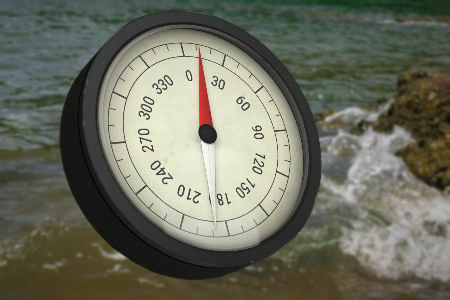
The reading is {"value": 10, "unit": "°"}
